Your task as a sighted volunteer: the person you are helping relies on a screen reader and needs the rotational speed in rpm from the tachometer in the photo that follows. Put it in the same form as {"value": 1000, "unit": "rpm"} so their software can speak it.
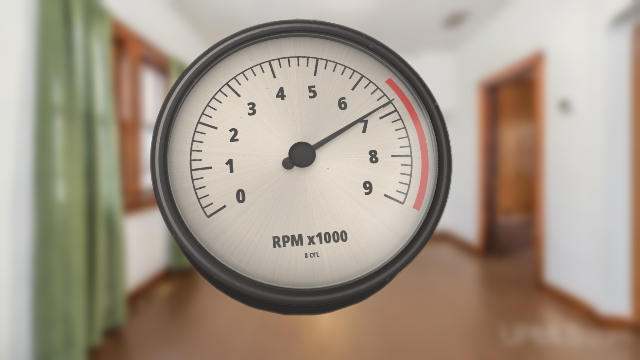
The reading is {"value": 6800, "unit": "rpm"}
